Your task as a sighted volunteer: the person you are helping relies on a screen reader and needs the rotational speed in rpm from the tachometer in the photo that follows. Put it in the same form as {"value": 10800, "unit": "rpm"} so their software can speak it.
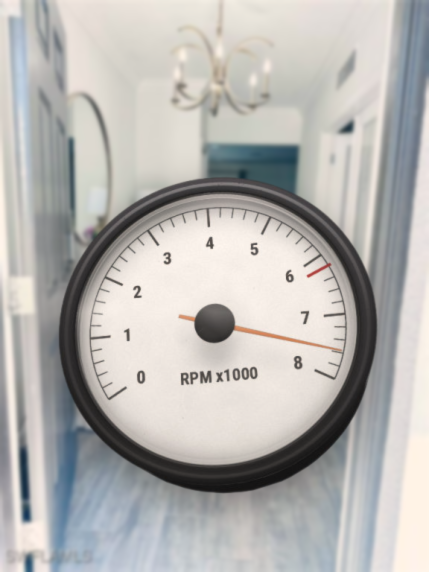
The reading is {"value": 7600, "unit": "rpm"}
